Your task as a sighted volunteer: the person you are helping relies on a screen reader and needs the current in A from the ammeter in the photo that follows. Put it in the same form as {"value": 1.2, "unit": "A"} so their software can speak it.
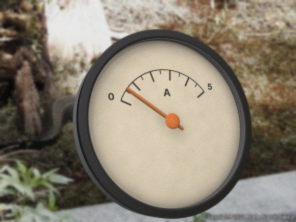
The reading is {"value": 0.5, "unit": "A"}
